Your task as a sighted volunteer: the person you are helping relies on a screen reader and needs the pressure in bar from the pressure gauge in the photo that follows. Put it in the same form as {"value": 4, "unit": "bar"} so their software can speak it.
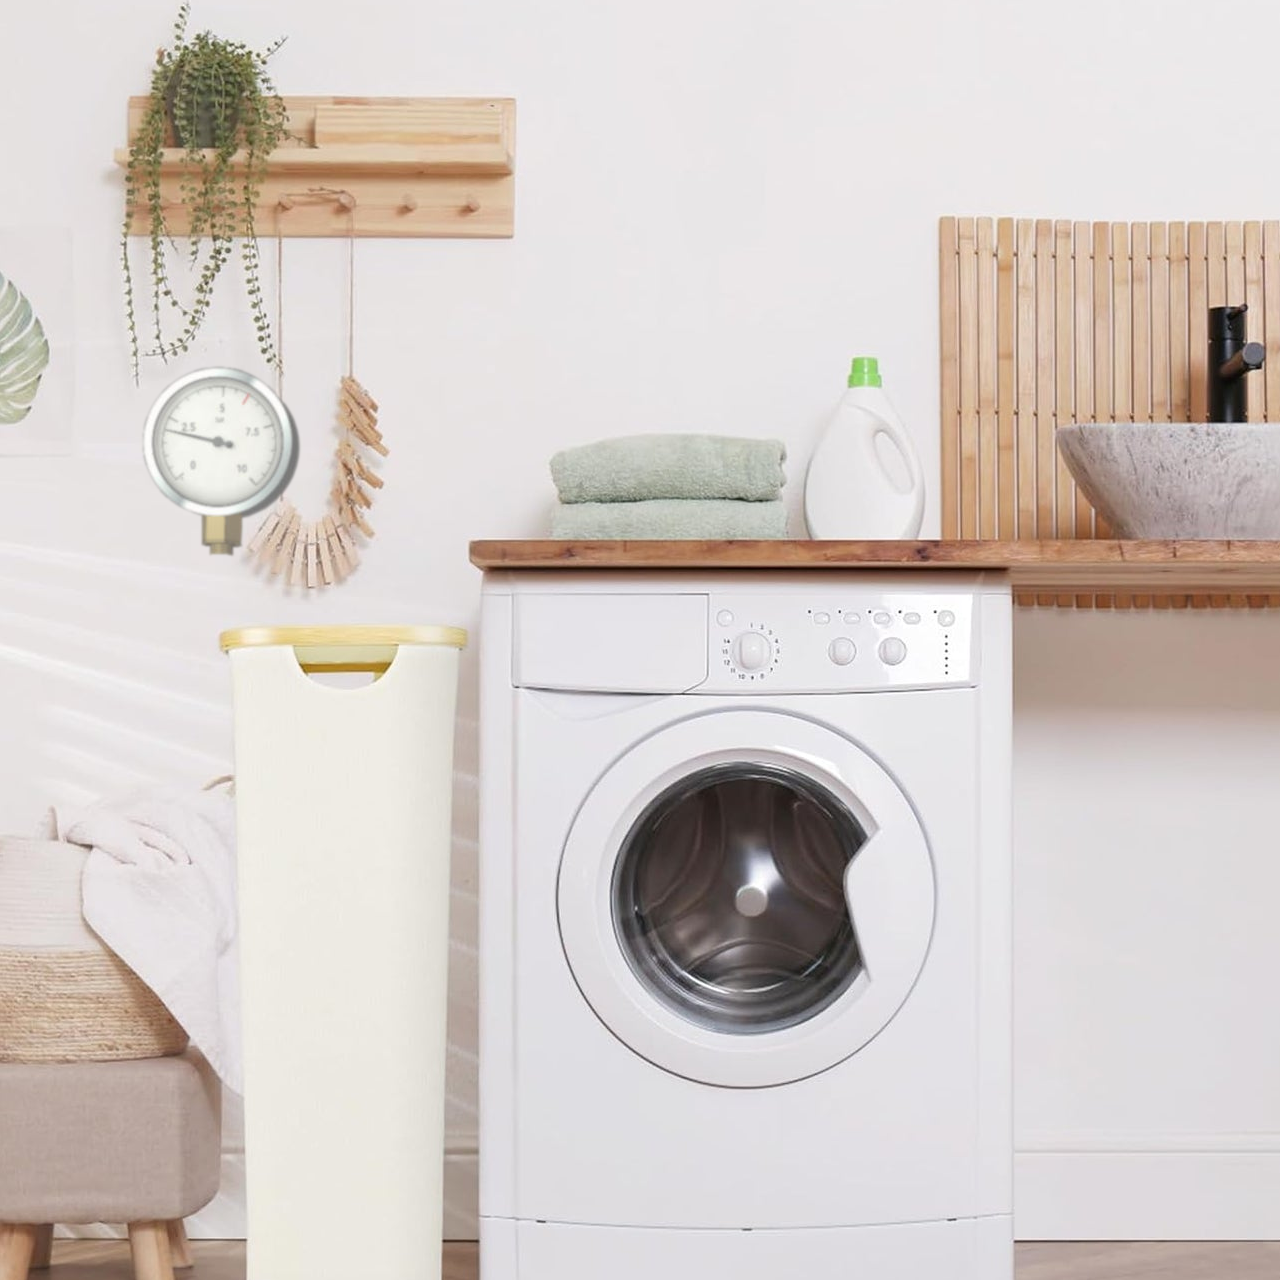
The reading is {"value": 2, "unit": "bar"}
